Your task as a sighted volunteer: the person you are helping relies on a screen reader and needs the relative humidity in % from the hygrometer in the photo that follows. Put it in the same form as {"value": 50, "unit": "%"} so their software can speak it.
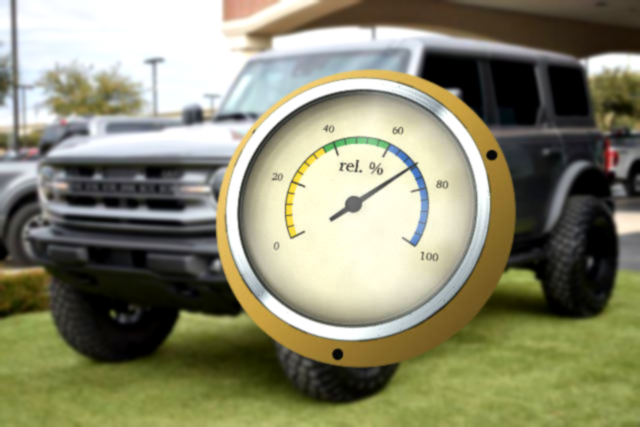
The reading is {"value": 72, "unit": "%"}
